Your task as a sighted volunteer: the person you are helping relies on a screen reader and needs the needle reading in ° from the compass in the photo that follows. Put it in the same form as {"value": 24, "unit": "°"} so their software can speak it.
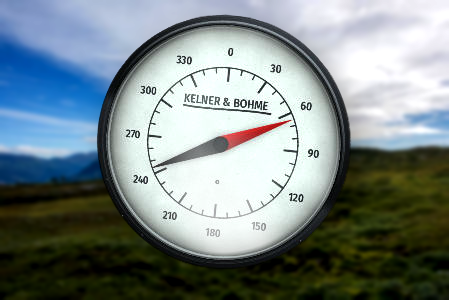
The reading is {"value": 65, "unit": "°"}
